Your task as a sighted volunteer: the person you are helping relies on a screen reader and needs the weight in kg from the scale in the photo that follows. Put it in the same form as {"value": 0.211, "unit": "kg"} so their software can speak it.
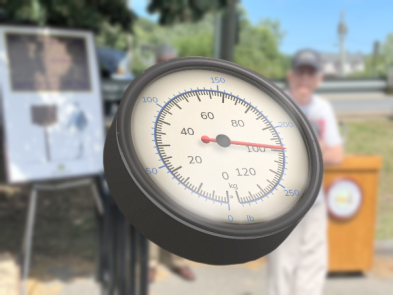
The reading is {"value": 100, "unit": "kg"}
